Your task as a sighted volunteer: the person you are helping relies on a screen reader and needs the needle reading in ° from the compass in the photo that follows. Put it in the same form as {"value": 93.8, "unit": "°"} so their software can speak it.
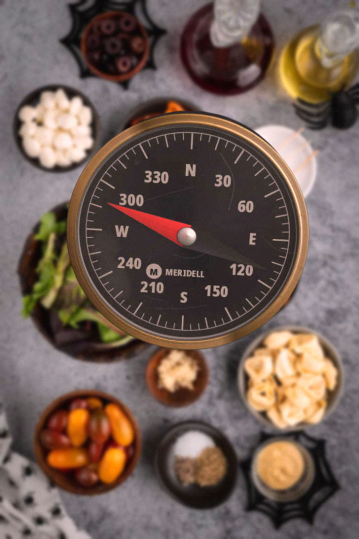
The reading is {"value": 290, "unit": "°"}
